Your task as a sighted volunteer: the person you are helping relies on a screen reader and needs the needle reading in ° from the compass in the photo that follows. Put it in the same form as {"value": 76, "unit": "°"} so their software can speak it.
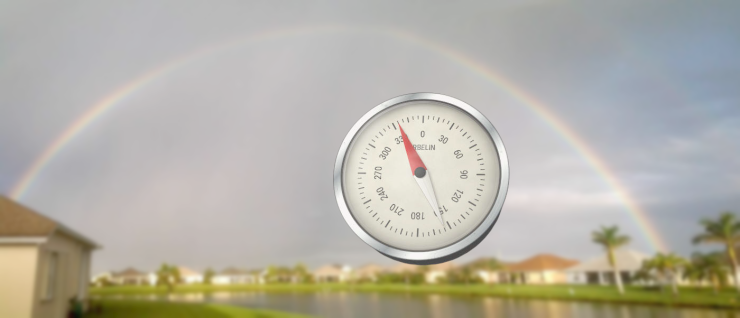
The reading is {"value": 335, "unit": "°"}
